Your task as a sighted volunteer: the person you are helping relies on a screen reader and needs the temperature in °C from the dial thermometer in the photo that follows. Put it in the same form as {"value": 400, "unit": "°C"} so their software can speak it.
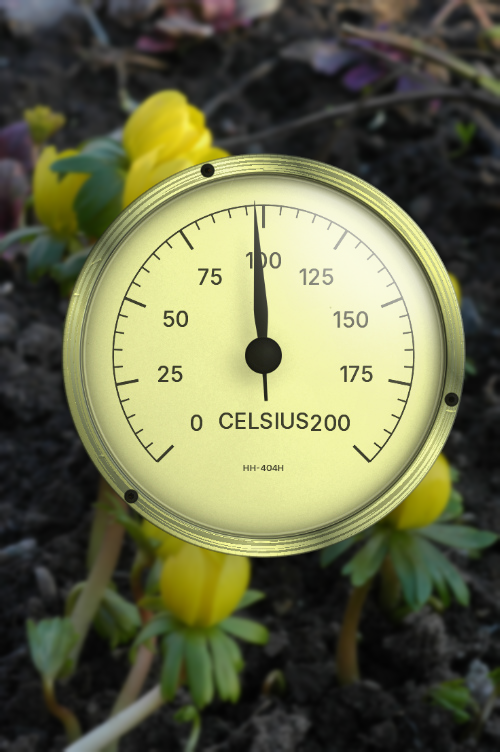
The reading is {"value": 97.5, "unit": "°C"}
